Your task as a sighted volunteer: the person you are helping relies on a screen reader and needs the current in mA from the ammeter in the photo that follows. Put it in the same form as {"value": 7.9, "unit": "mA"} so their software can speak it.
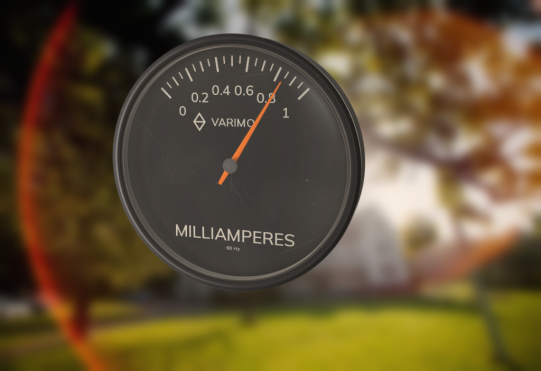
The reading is {"value": 0.85, "unit": "mA"}
